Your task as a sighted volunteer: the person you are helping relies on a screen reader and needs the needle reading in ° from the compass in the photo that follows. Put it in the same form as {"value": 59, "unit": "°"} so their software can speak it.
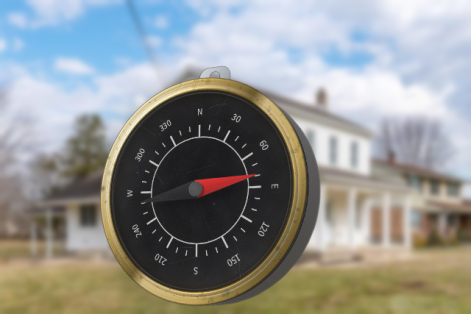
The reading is {"value": 80, "unit": "°"}
